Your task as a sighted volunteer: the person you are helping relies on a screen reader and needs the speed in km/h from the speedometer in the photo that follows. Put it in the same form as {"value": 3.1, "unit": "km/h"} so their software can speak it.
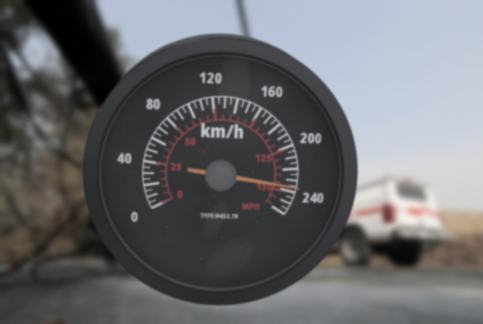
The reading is {"value": 235, "unit": "km/h"}
